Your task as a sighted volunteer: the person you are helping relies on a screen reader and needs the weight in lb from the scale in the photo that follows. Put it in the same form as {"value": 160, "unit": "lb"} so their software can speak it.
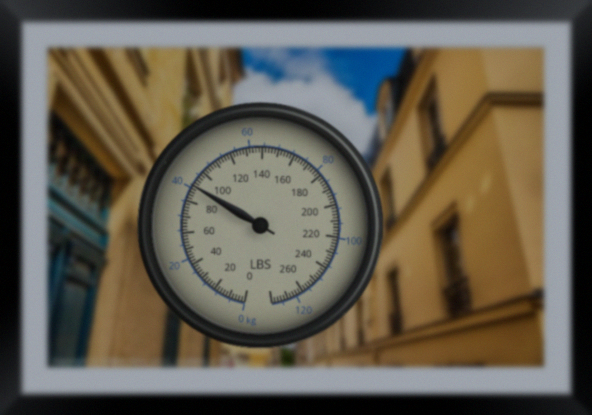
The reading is {"value": 90, "unit": "lb"}
